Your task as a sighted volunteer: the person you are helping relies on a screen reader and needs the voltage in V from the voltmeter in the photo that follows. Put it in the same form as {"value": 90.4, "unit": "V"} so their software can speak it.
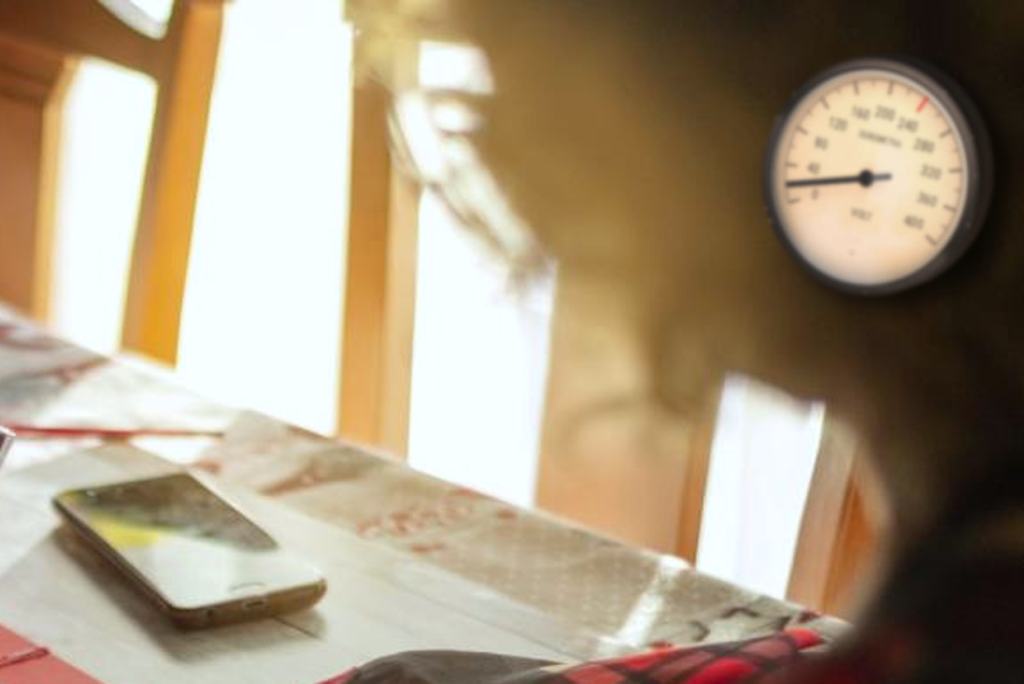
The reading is {"value": 20, "unit": "V"}
